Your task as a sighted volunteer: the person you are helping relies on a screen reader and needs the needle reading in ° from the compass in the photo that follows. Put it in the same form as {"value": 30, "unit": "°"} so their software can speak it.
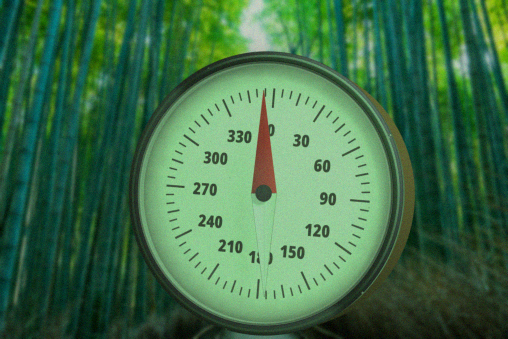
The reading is {"value": 355, "unit": "°"}
